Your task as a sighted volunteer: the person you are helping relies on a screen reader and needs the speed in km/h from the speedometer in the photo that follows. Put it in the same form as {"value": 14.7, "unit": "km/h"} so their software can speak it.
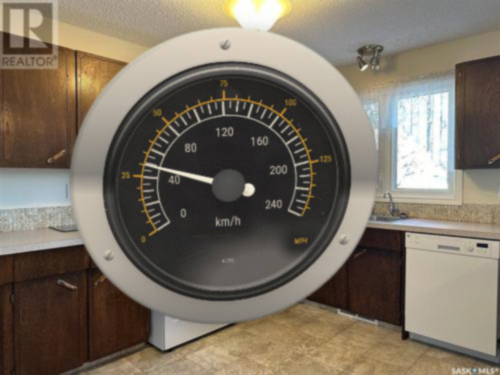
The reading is {"value": 50, "unit": "km/h"}
